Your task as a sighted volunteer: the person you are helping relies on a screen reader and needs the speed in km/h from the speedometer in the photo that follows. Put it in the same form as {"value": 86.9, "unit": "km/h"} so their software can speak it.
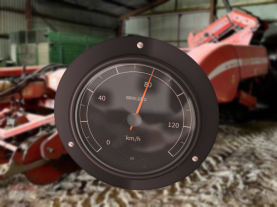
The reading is {"value": 80, "unit": "km/h"}
